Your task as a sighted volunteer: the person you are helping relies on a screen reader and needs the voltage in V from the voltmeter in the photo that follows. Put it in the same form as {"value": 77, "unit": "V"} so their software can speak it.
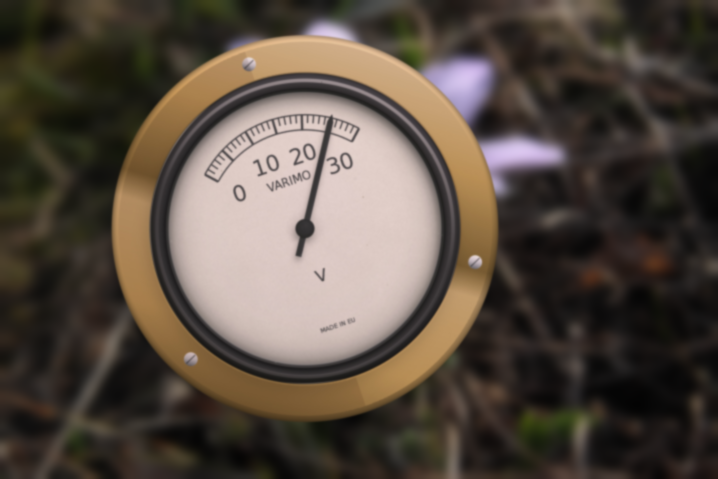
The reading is {"value": 25, "unit": "V"}
